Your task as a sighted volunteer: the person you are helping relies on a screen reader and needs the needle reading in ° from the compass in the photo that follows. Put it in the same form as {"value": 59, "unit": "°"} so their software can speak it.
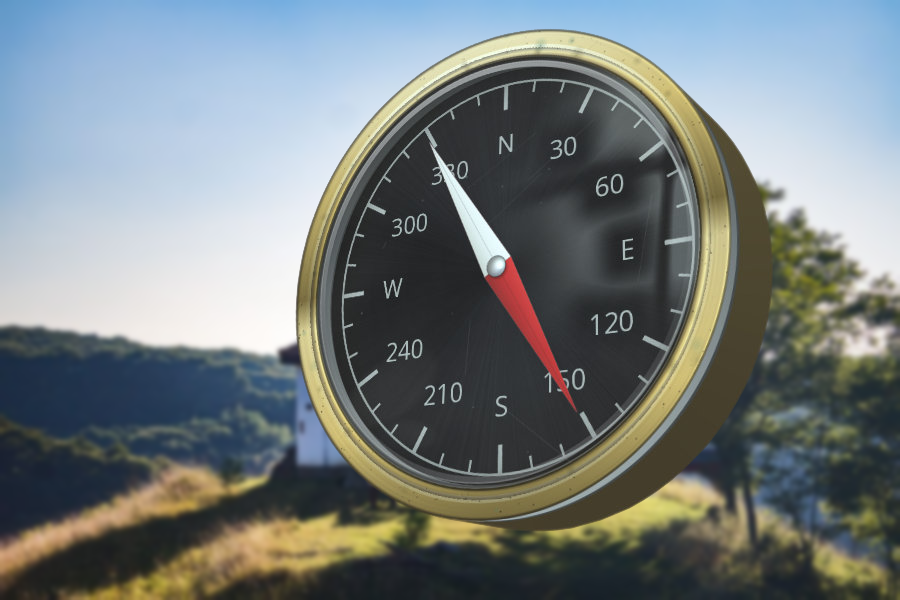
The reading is {"value": 150, "unit": "°"}
